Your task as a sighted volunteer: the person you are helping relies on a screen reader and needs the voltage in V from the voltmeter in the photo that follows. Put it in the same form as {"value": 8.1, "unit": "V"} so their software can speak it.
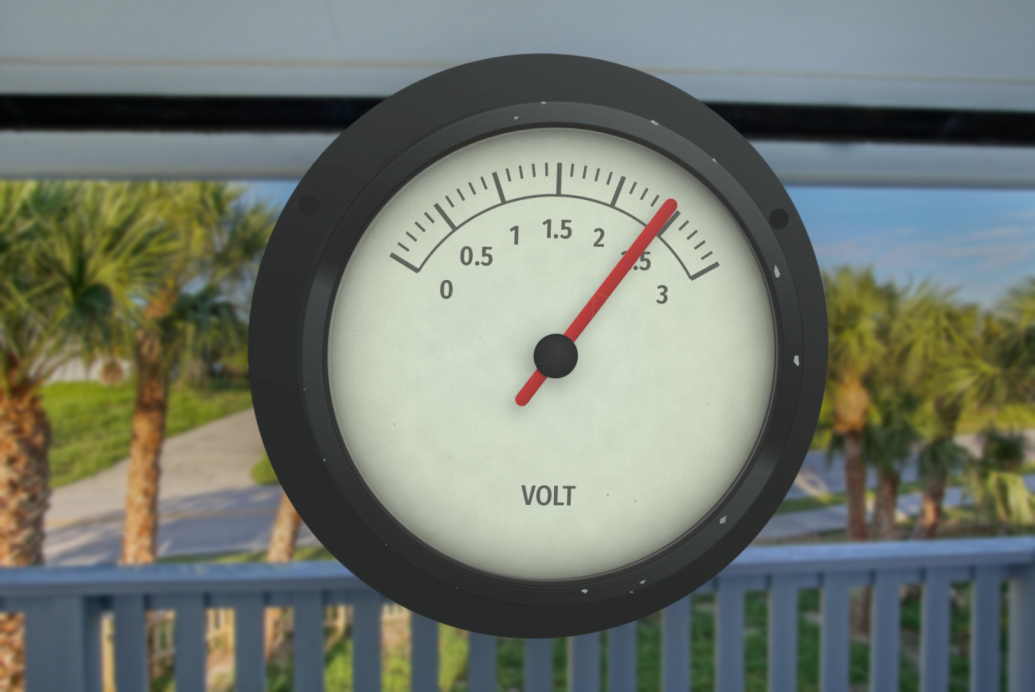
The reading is {"value": 2.4, "unit": "V"}
